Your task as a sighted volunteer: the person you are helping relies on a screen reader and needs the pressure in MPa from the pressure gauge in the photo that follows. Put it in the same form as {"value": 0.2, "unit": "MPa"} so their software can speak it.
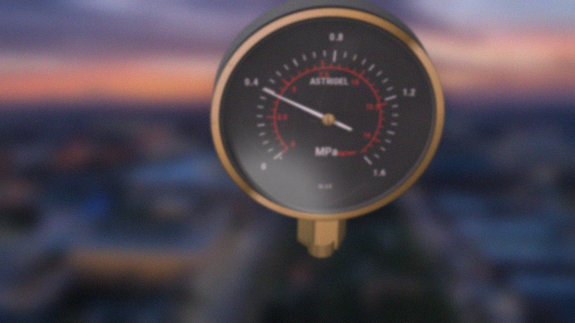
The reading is {"value": 0.4, "unit": "MPa"}
